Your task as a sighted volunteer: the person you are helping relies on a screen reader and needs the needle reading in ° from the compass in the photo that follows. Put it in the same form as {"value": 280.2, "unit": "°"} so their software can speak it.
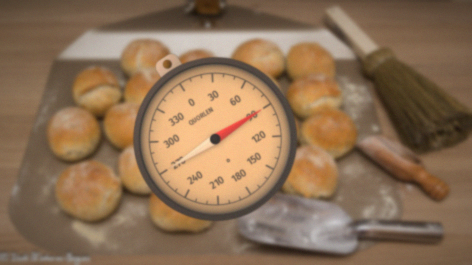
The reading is {"value": 90, "unit": "°"}
